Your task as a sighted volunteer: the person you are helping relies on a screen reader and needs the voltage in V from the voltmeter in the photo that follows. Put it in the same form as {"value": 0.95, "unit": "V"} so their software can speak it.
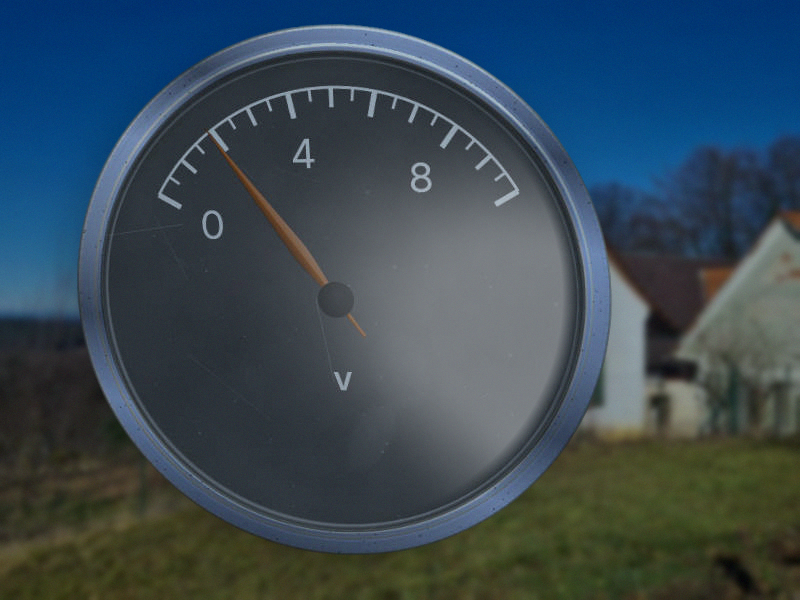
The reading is {"value": 2, "unit": "V"}
